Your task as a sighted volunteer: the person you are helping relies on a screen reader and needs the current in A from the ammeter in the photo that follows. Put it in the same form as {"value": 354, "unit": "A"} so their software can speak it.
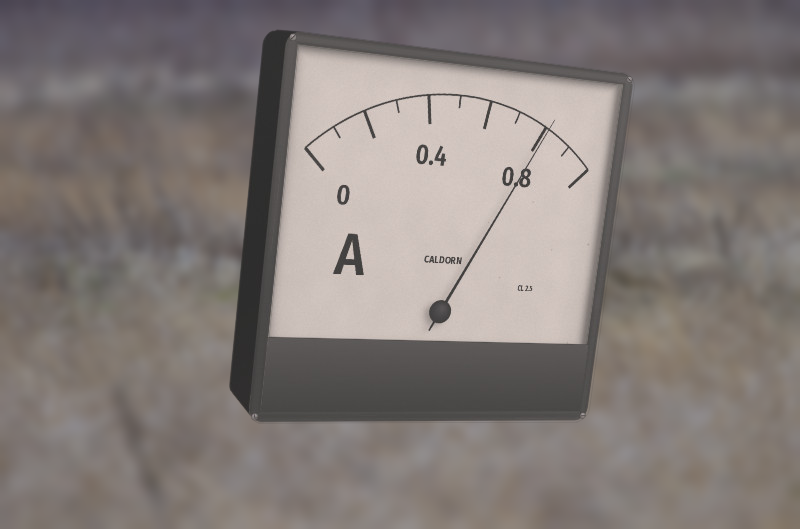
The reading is {"value": 0.8, "unit": "A"}
